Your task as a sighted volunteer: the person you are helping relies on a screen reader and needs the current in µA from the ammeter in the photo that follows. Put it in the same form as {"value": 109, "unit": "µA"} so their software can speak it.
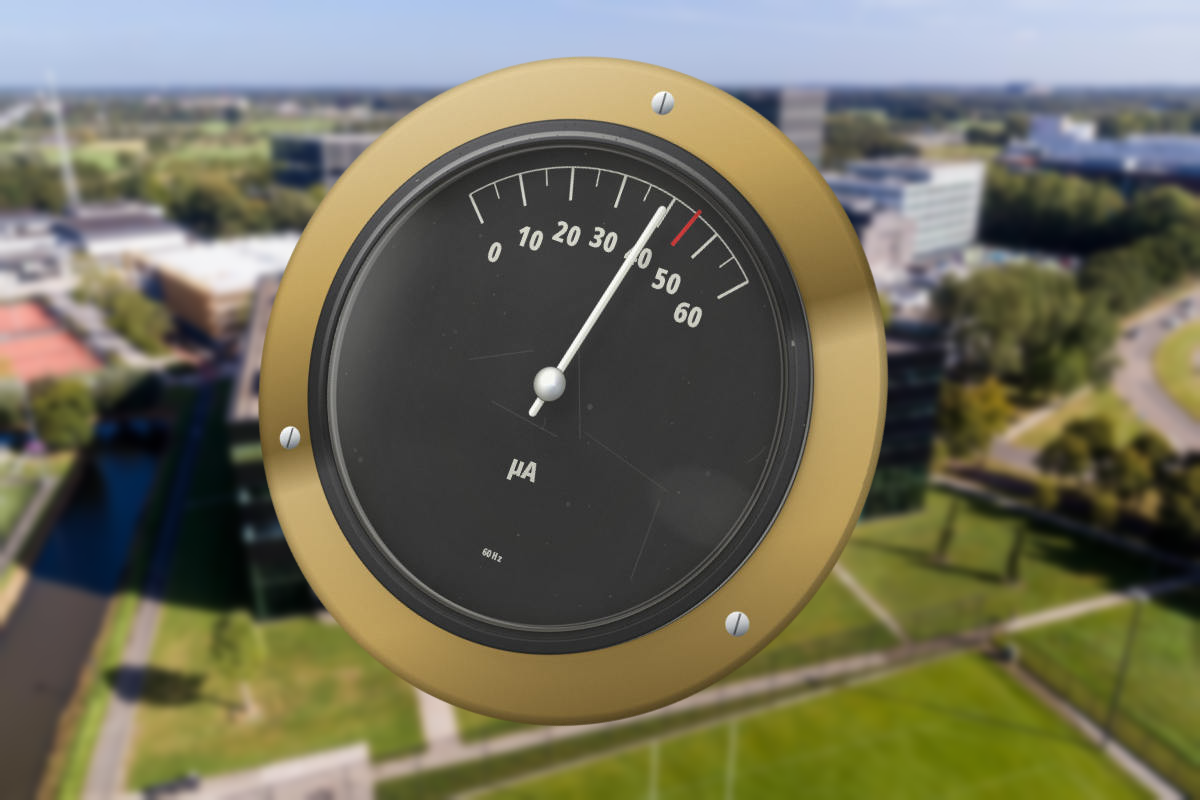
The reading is {"value": 40, "unit": "µA"}
